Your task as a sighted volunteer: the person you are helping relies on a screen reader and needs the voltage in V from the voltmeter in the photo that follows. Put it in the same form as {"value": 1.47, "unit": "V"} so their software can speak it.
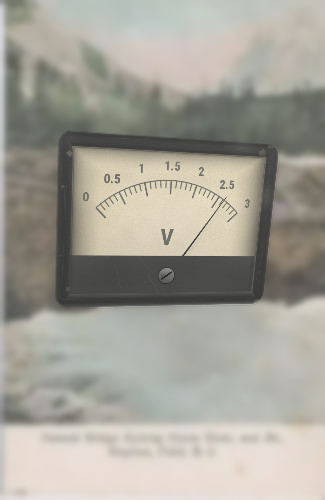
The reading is {"value": 2.6, "unit": "V"}
